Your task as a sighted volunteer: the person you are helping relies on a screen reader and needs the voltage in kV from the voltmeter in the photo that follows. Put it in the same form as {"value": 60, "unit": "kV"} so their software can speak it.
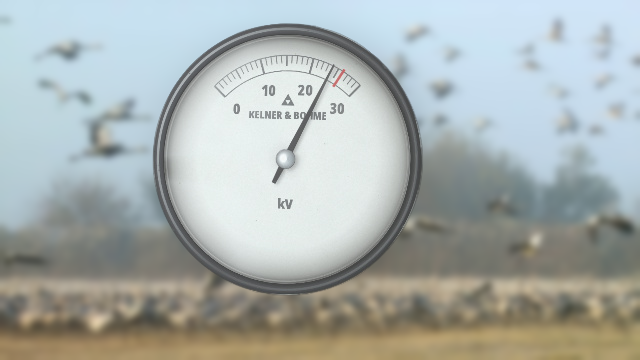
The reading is {"value": 24, "unit": "kV"}
